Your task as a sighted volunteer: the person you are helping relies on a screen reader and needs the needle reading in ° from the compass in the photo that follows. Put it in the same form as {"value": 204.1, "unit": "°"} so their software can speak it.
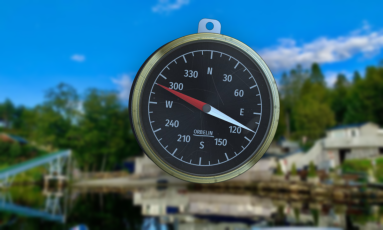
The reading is {"value": 290, "unit": "°"}
